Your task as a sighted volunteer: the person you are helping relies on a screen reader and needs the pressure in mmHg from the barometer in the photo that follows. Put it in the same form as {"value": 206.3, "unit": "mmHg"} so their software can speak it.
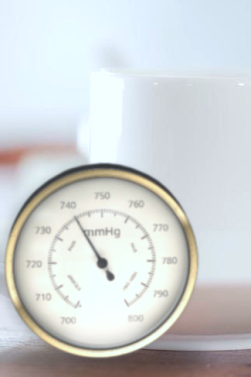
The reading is {"value": 740, "unit": "mmHg"}
